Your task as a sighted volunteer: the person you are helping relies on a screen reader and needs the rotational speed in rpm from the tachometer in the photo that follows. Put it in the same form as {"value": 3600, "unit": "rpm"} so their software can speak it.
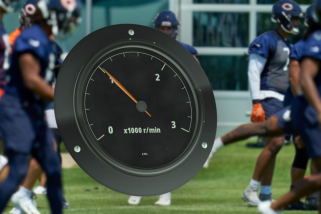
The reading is {"value": 1000, "unit": "rpm"}
